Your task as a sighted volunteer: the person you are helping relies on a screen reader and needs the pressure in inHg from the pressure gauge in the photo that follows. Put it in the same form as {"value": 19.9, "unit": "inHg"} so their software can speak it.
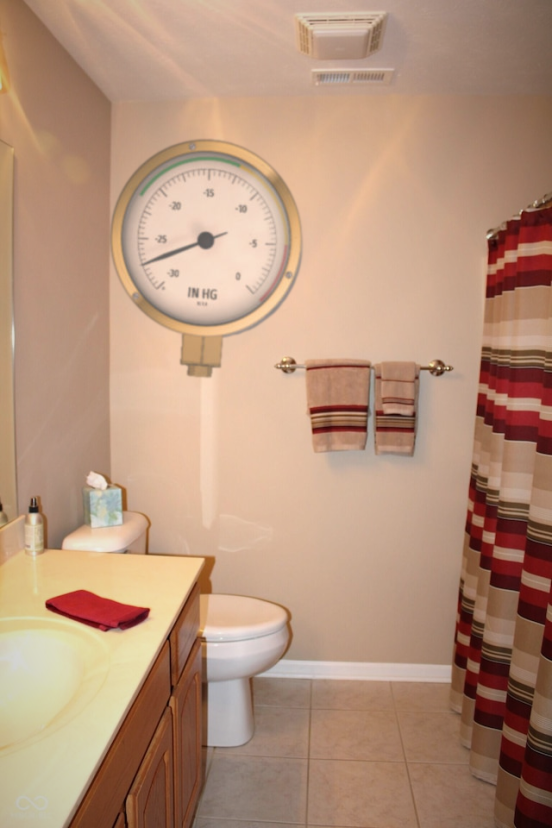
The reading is {"value": -27.5, "unit": "inHg"}
